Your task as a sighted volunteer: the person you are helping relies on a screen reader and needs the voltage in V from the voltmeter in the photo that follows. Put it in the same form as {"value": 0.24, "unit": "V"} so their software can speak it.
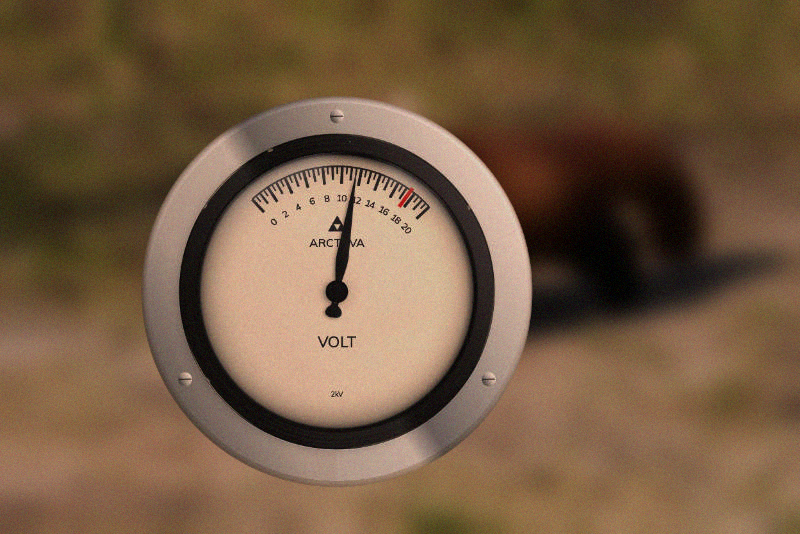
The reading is {"value": 11.5, "unit": "V"}
